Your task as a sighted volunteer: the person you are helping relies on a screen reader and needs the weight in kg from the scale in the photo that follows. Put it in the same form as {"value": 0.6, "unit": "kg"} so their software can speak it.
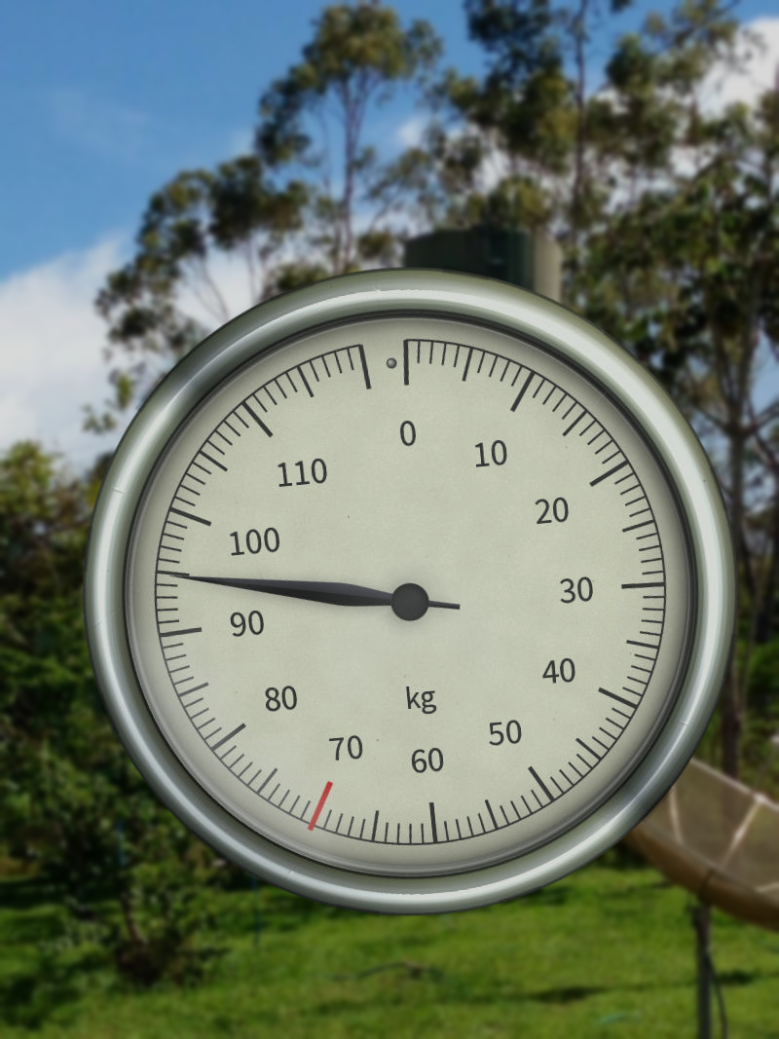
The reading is {"value": 95, "unit": "kg"}
